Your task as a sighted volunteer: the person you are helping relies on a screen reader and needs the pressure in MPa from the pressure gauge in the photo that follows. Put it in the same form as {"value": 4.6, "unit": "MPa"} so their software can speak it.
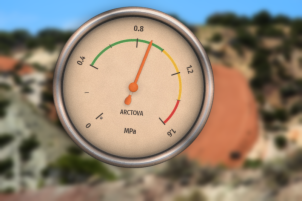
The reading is {"value": 0.9, "unit": "MPa"}
